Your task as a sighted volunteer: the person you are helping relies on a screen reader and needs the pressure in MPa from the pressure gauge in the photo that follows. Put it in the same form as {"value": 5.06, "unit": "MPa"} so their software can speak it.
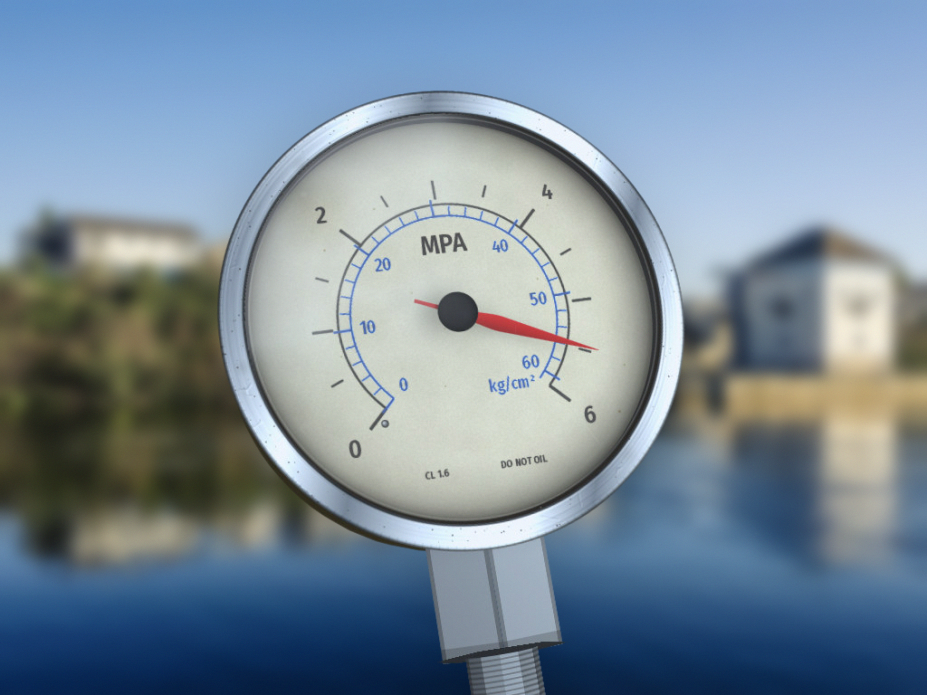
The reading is {"value": 5.5, "unit": "MPa"}
